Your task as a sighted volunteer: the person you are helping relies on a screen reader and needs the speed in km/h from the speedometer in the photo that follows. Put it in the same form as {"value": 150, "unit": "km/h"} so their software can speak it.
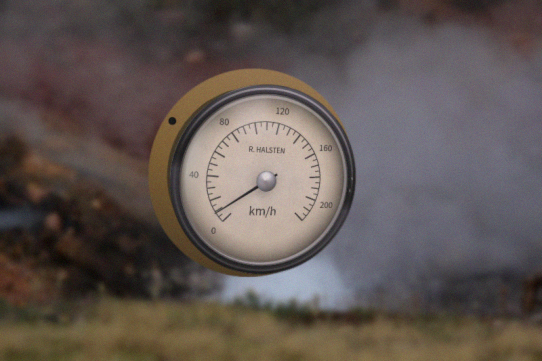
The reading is {"value": 10, "unit": "km/h"}
